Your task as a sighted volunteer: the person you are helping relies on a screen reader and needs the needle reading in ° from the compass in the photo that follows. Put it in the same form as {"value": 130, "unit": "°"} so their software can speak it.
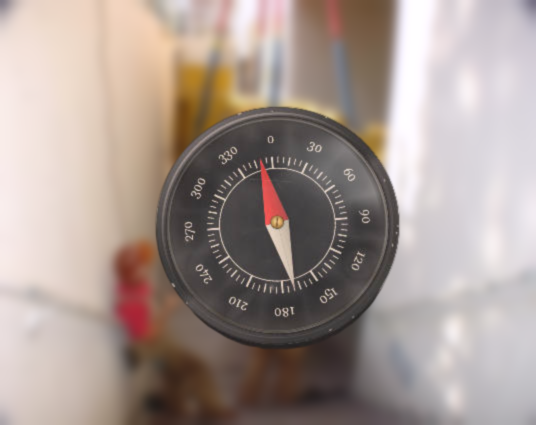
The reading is {"value": 350, "unit": "°"}
